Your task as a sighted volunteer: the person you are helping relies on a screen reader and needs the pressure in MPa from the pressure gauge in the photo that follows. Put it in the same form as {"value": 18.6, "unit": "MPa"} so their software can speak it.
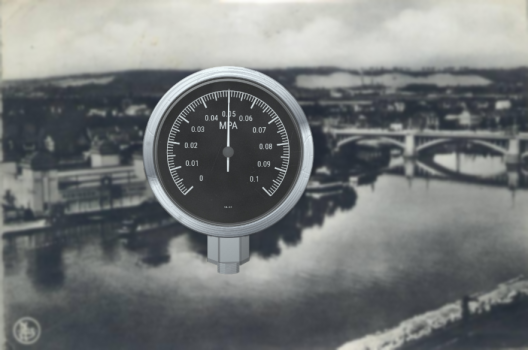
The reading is {"value": 0.05, "unit": "MPa"}
